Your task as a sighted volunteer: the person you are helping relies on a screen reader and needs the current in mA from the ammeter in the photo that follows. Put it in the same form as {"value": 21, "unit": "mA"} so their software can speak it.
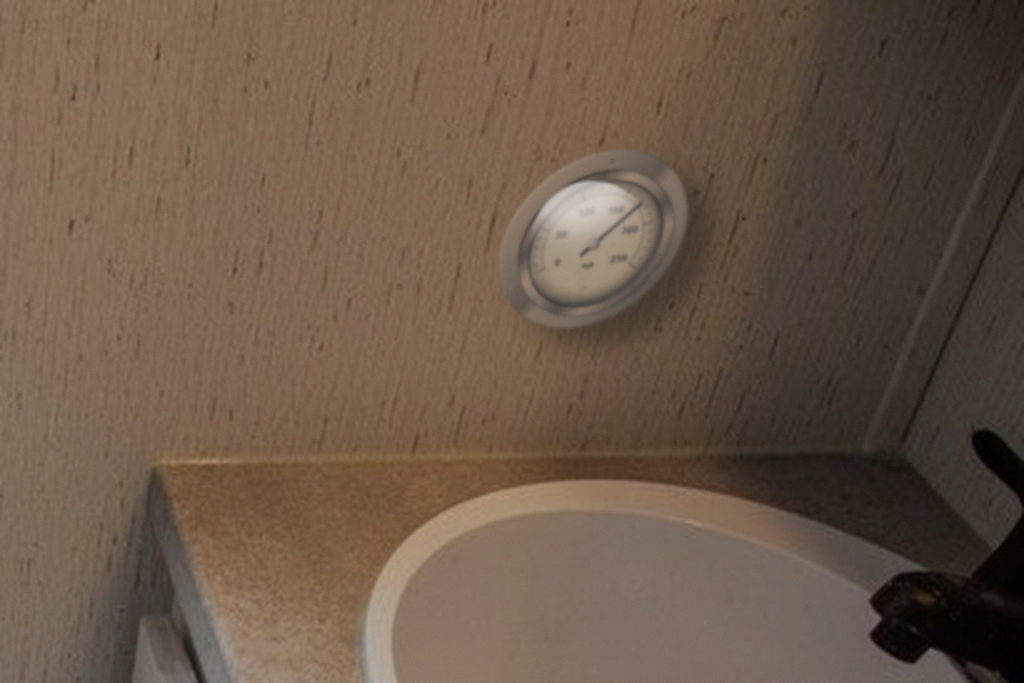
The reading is {"value": 170, "unit": "mA"}
